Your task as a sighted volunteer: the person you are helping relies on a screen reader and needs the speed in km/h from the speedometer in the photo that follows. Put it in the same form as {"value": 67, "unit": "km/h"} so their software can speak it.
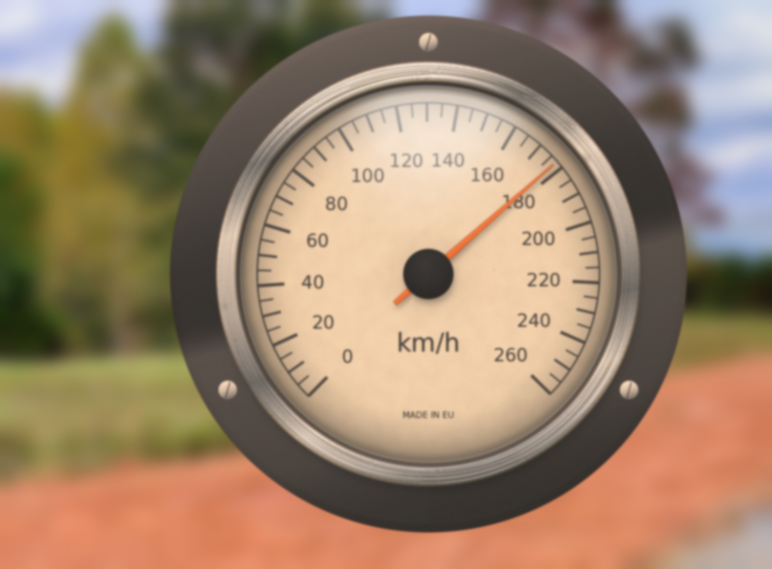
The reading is {"value": 177.5, "unit": "km/h"}
